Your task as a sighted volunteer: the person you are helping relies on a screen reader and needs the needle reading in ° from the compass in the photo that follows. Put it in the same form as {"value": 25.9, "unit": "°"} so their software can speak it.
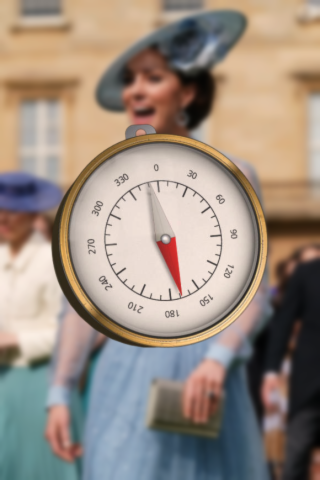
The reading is {"value": 170, "unit": "°"}
